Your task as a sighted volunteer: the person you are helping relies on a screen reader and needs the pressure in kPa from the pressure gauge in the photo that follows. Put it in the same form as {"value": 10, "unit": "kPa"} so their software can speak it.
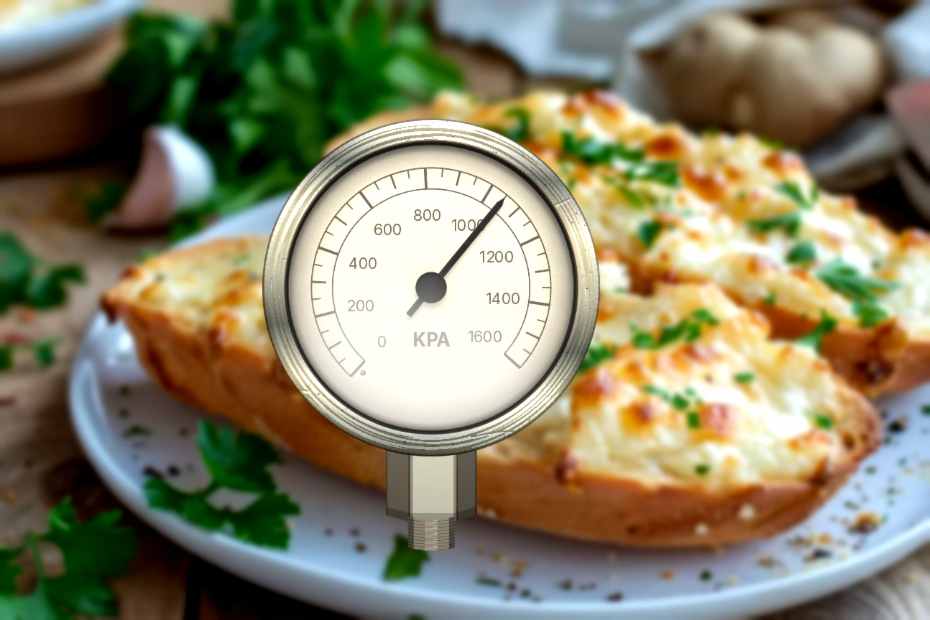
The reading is {"value": 1050, "unit": "kPa"}
